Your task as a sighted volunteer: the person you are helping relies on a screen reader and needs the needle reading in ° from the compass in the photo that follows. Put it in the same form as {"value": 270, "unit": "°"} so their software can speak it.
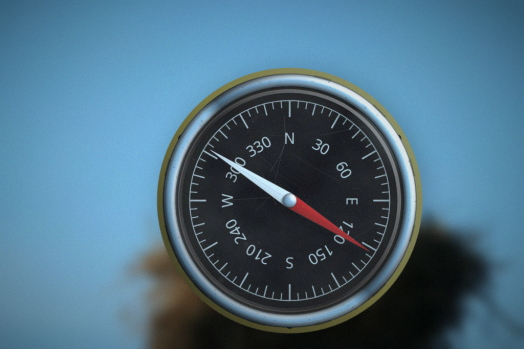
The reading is {"value": 122.5, "unit": "°"}
